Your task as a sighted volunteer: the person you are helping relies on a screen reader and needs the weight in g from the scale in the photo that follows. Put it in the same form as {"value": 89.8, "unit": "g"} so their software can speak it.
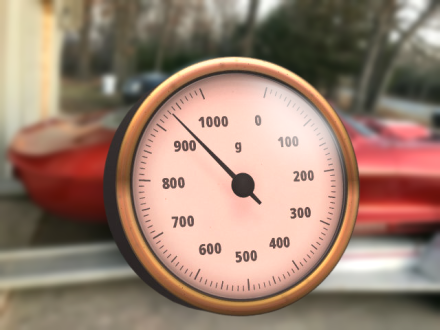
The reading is {"value": 930, "unit": "g"}
